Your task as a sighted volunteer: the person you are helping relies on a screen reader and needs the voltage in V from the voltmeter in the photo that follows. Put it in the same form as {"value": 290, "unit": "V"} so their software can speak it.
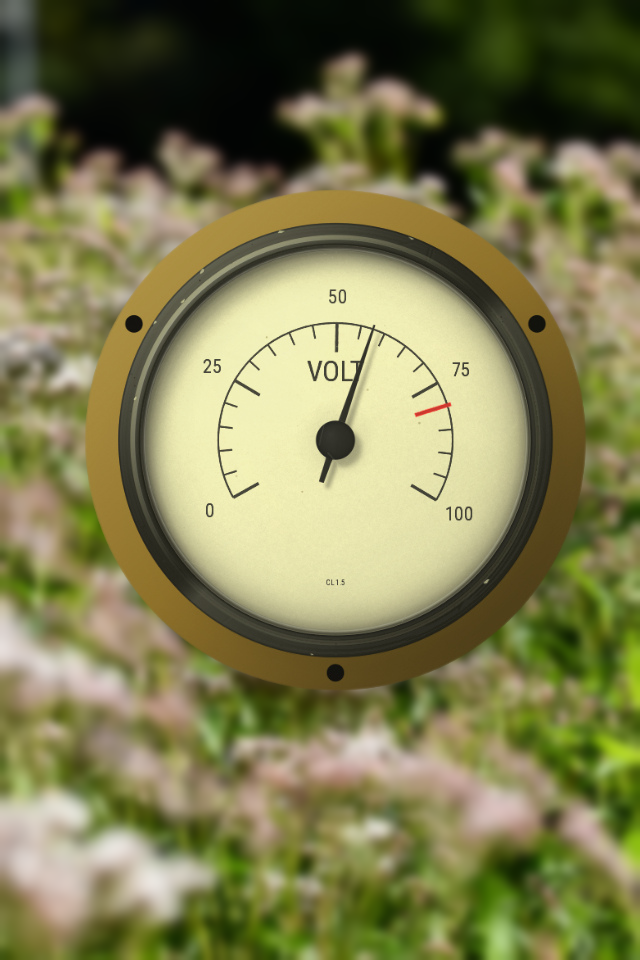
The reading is {"value": 57.5, "unit": "V"}
